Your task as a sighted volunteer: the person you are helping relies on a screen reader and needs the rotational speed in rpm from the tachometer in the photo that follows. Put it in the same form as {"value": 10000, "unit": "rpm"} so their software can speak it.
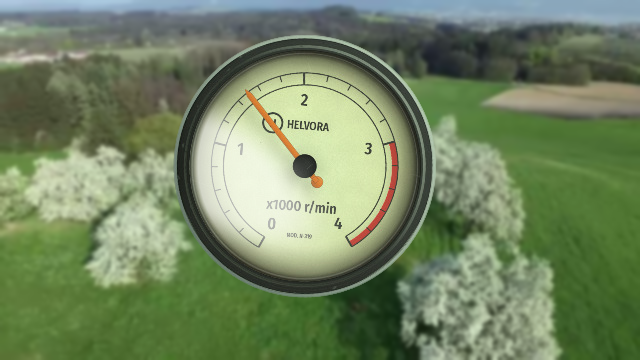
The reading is {"value": 1500, "unit": "rpm"}
